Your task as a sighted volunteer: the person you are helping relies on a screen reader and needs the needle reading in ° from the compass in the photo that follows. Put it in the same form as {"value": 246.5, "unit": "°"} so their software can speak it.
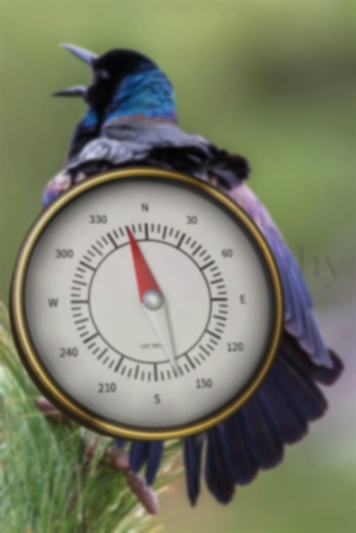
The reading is {"value": 345, "unit": "°"}
